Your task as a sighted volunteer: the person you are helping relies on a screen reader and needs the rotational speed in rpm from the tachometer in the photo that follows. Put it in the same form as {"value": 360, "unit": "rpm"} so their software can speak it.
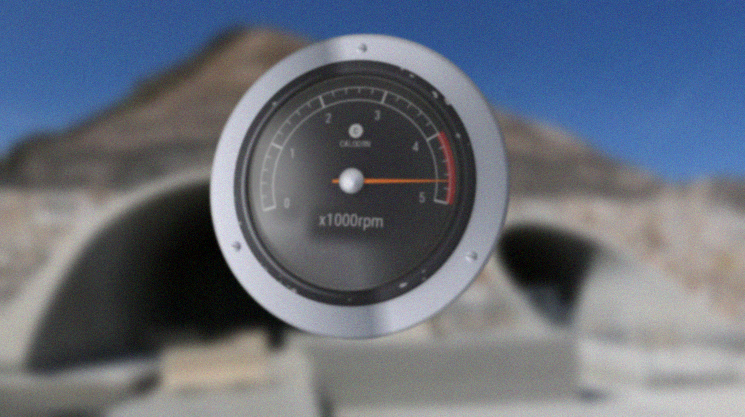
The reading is {"value": 4700, "unit": "rpm"}
